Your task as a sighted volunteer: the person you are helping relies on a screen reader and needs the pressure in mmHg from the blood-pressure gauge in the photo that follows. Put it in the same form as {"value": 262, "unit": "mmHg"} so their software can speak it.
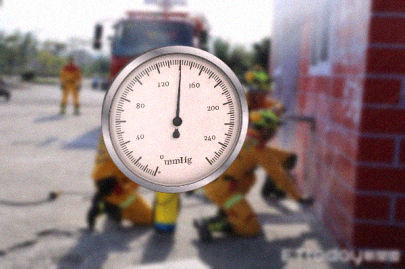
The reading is {"value": 140, "unit": "mmHg"}
